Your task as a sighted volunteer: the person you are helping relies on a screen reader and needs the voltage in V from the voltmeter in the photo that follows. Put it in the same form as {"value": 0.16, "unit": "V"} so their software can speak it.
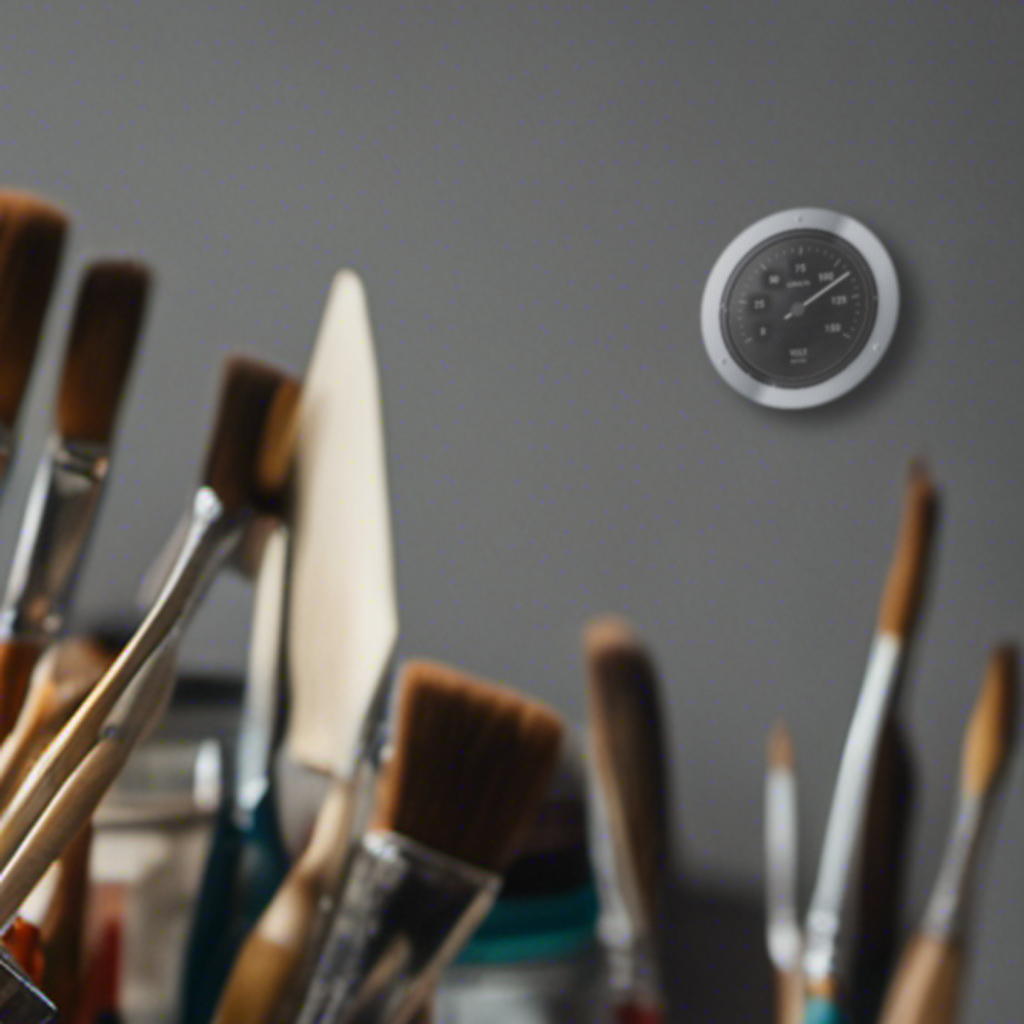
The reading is {"value": 110, "unit": "V"}
